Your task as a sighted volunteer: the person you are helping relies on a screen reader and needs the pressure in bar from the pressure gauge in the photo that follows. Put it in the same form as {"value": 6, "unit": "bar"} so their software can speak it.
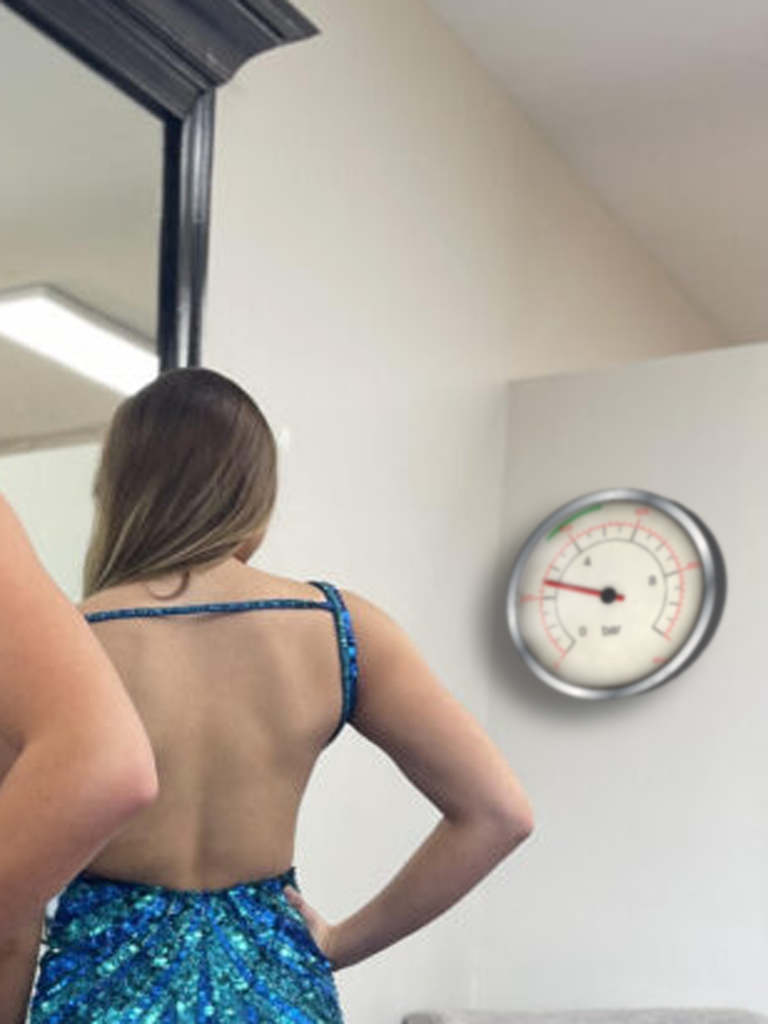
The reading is {"value": 2.5, "unit": "bar"}
